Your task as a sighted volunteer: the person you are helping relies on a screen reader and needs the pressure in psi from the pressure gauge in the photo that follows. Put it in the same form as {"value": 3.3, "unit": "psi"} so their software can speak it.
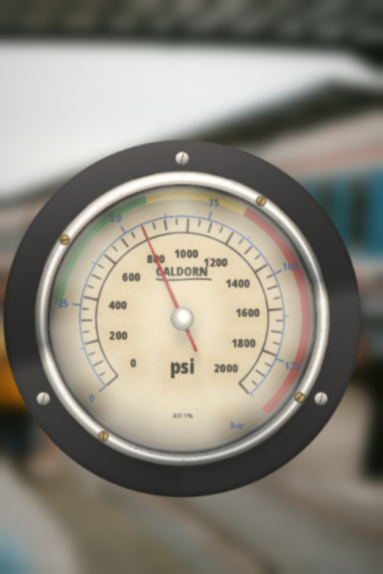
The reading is {"value": 800, "unit": "psi"}
